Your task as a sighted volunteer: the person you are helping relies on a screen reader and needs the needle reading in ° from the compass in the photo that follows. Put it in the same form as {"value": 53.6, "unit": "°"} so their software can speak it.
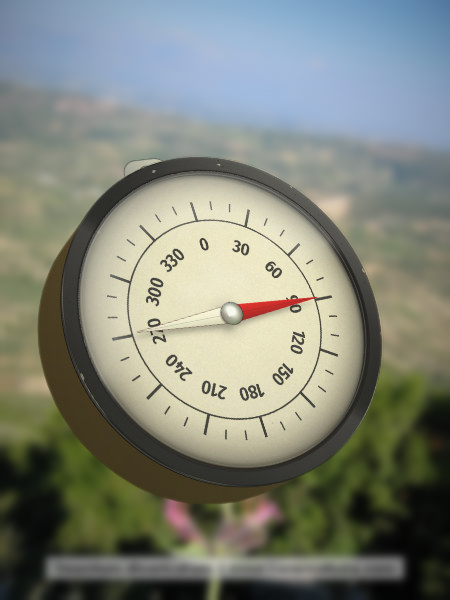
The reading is {"value": 90, "unit": "°"}
